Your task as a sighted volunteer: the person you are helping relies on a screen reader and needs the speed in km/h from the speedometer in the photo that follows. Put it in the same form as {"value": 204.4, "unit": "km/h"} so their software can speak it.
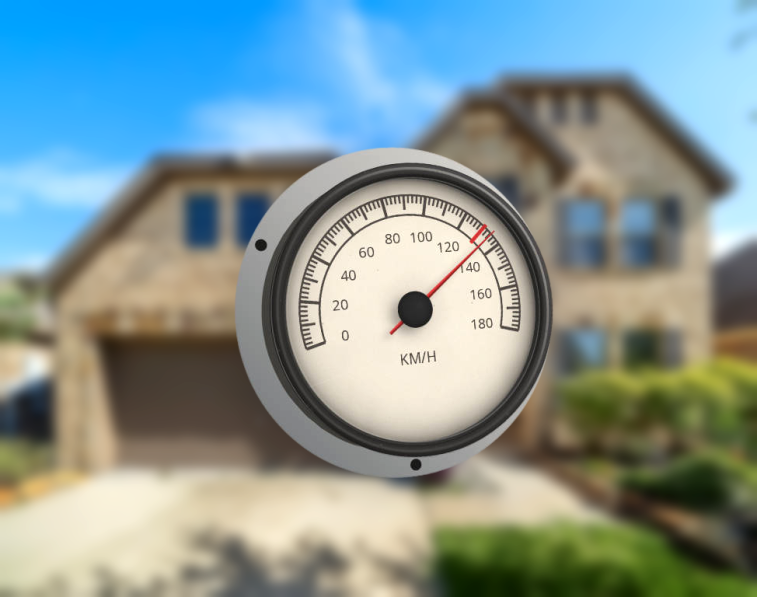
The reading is {"value": 134, "unit": "km/h"}
